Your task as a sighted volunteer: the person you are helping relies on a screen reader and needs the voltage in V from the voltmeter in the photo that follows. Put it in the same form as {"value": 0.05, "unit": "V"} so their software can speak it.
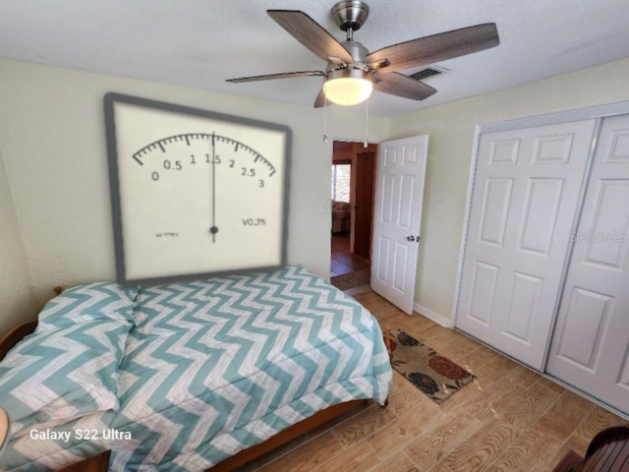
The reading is {"value": 1.5, "unit": "V"}
